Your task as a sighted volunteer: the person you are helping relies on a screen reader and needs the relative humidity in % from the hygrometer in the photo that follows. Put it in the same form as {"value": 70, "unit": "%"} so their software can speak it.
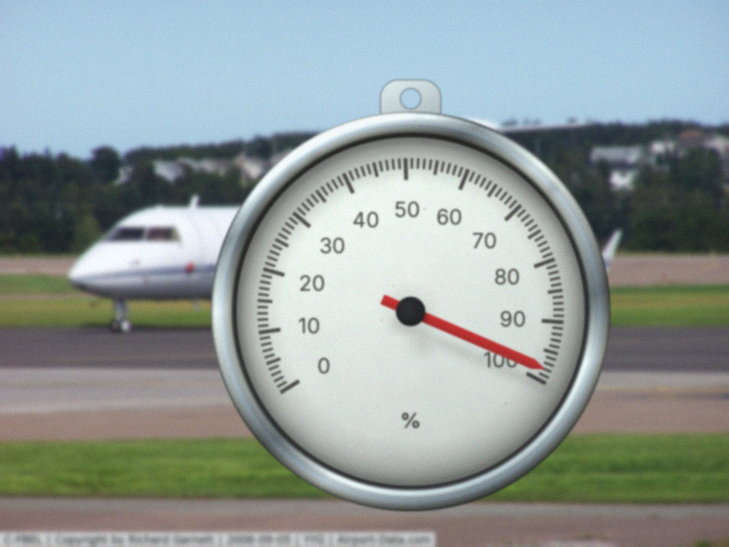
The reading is {"value": 98, "unit": "%"}
